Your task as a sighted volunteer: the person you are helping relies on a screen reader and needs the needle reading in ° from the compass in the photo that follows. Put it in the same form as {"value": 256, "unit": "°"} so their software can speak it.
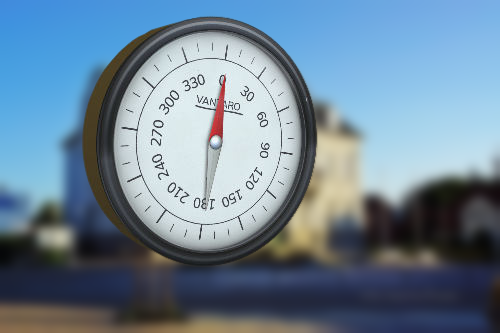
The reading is {"value": 0, "unit": "°"}
